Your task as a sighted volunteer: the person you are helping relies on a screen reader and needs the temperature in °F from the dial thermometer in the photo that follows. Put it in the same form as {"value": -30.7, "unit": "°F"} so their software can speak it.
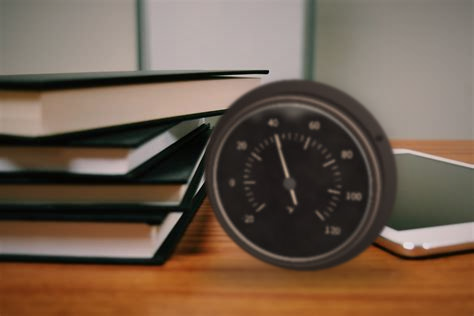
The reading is {"value": 40, "unit": "°F"}
